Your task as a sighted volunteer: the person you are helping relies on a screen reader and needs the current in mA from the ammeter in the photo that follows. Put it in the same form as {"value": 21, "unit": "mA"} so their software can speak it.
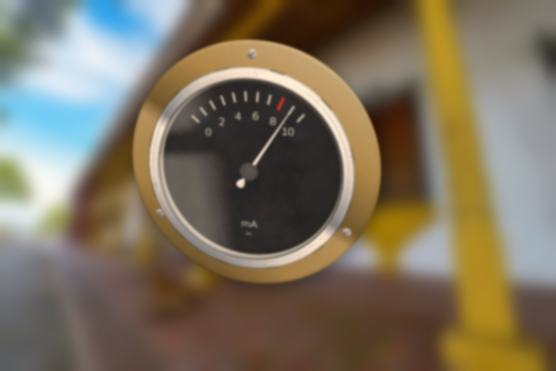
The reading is {"value": 9, "unit": "mA"}
